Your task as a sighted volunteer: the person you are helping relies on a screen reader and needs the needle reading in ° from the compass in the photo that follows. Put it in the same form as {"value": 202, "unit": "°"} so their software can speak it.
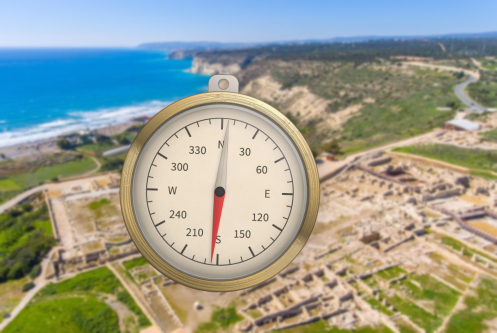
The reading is {"value": 185, "unit": "°"}
